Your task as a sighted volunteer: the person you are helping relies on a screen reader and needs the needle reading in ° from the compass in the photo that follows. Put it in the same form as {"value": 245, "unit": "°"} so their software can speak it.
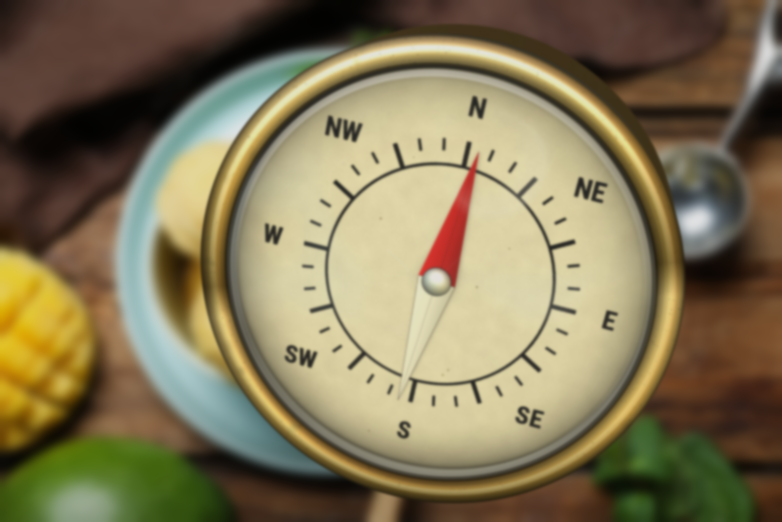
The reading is {"value": 5, "unit": "°"}
